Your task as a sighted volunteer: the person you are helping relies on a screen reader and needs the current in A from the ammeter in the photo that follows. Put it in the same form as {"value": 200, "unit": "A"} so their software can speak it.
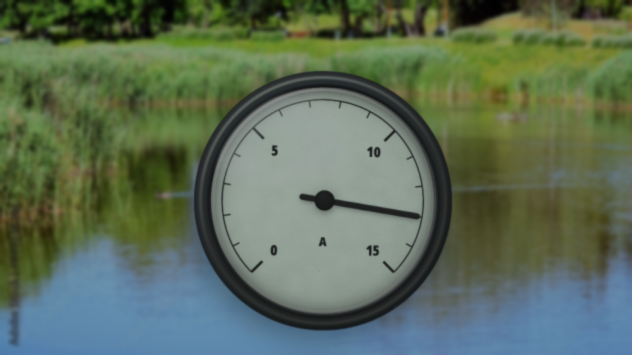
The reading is {"value": 13, "unit": "A"}
